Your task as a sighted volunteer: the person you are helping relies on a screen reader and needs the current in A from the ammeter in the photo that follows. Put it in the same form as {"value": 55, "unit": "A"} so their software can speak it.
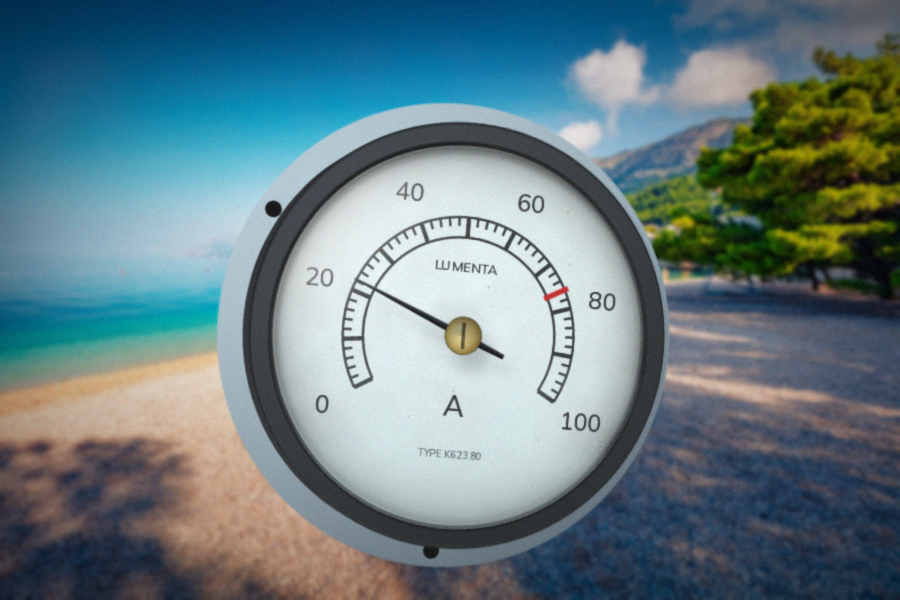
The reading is {"value": 22, "unit": "A"}
